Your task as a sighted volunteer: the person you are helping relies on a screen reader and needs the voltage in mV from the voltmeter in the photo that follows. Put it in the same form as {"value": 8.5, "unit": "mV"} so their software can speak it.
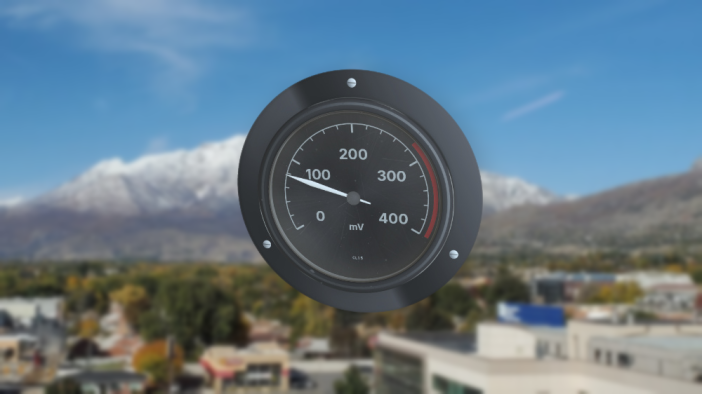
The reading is {"value": 80, "unit": "mV"}
